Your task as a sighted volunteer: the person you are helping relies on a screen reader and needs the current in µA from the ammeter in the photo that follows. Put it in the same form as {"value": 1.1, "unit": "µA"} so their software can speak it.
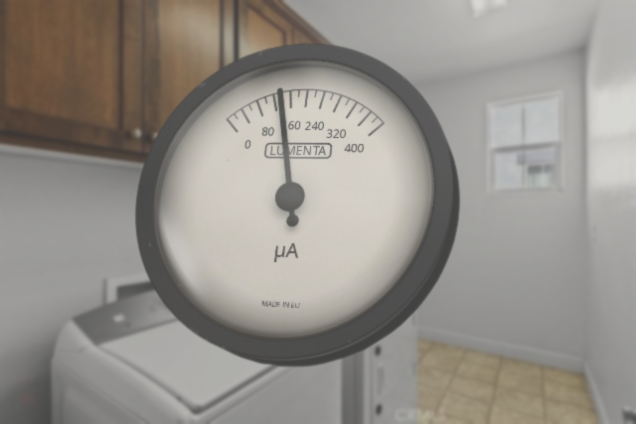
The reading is {"value": 140, "unit": "µA"}
